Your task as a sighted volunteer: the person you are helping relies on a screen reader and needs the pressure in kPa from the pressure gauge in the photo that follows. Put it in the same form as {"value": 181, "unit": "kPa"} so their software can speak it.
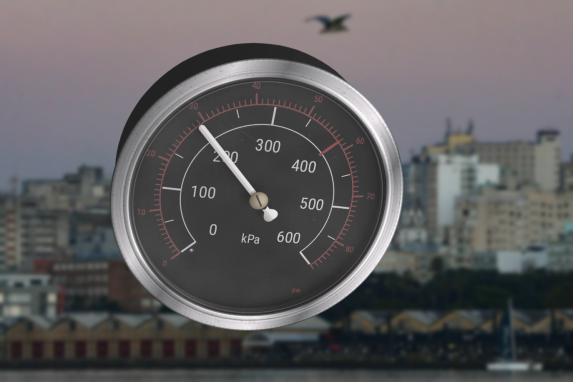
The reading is {"value": 200, "unit": "kPa"}
